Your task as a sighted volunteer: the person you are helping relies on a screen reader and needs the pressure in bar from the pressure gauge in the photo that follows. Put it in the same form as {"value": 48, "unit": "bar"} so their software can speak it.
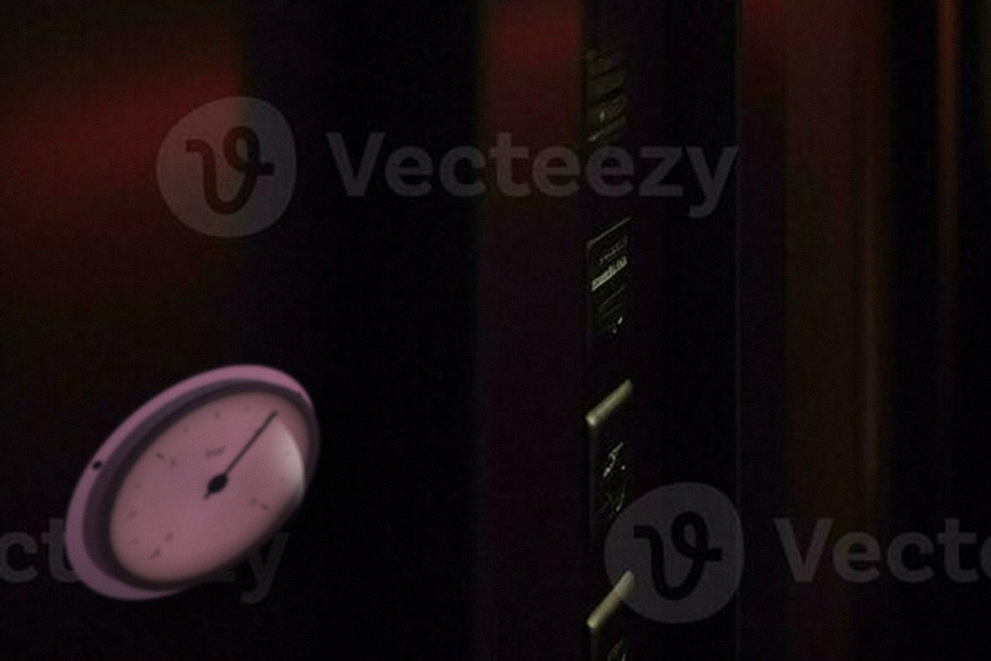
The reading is {"value": 4, "unit": "bar"}
